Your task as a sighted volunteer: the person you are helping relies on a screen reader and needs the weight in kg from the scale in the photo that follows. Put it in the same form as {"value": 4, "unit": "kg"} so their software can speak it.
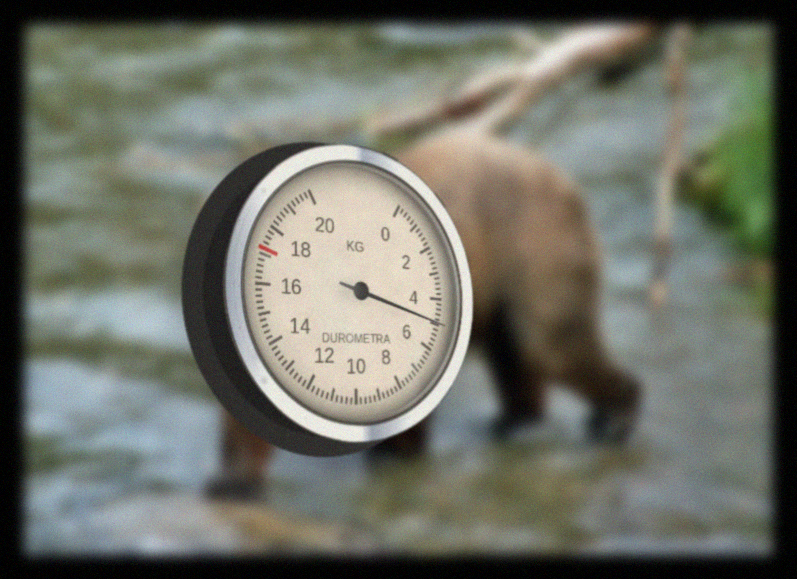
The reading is {"value": 5, "unit": "kg"}
